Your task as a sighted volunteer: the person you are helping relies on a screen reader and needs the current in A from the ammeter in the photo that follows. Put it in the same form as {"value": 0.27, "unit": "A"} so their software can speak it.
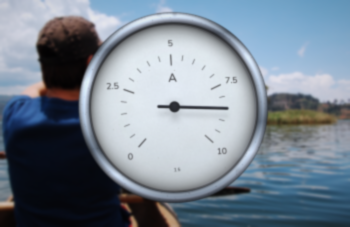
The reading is {"value": 8.5, "unit": "A"}
